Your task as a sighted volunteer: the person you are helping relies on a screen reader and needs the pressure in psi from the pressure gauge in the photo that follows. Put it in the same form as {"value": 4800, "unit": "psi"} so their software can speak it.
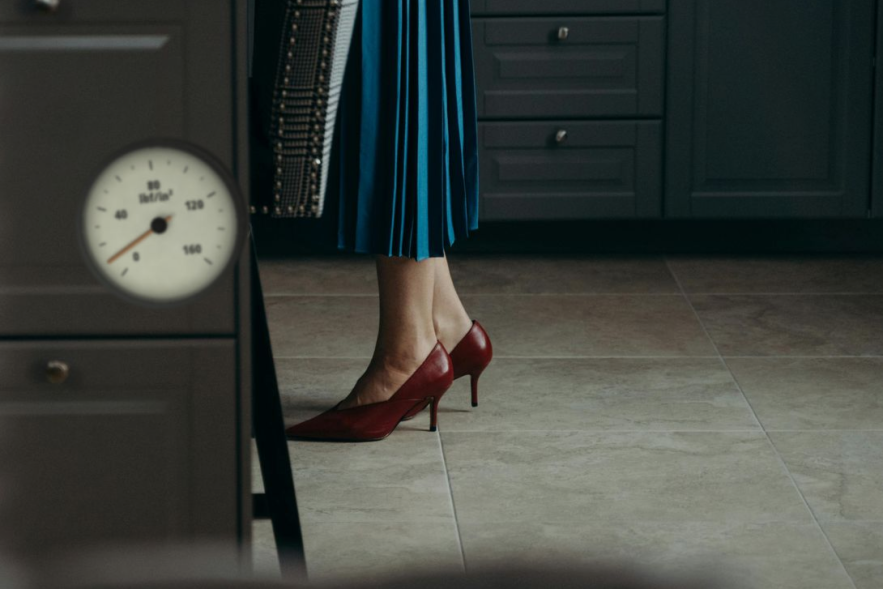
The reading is {"value": 10, "unit": "psi"}
